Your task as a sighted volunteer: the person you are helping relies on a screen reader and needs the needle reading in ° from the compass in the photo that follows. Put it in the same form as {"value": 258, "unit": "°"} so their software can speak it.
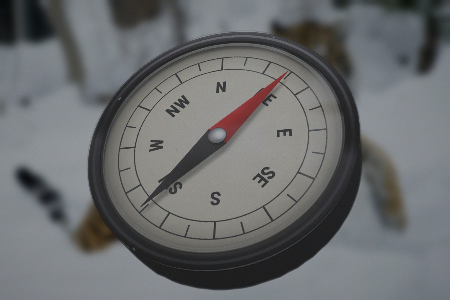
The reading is {"value": 45, "unit": "°"}
